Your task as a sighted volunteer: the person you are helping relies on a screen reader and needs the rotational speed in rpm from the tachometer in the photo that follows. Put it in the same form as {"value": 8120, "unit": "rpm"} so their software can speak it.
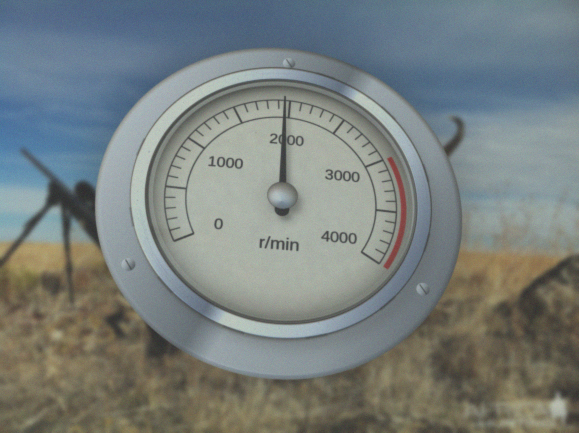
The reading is {"value": 1950, "unit": "rpm"}
